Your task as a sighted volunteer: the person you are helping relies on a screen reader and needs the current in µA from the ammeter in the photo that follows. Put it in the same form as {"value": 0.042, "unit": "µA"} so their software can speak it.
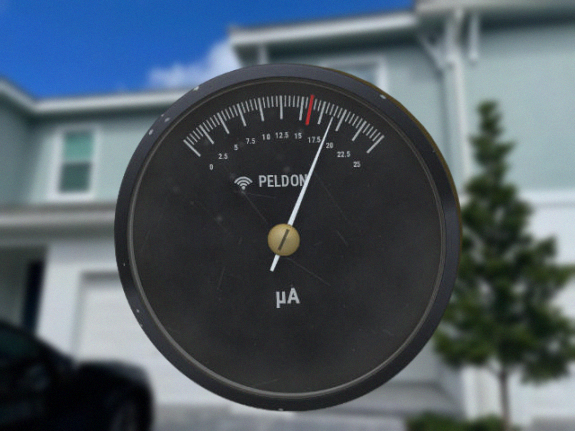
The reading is {"value": 19, "unit": "µA"}
